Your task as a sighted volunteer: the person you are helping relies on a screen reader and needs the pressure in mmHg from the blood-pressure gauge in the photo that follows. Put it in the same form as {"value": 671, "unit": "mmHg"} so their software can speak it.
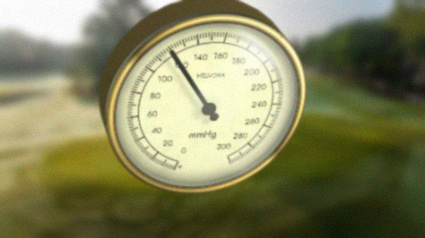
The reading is {"value": 120, "unit": "mmHg"}
